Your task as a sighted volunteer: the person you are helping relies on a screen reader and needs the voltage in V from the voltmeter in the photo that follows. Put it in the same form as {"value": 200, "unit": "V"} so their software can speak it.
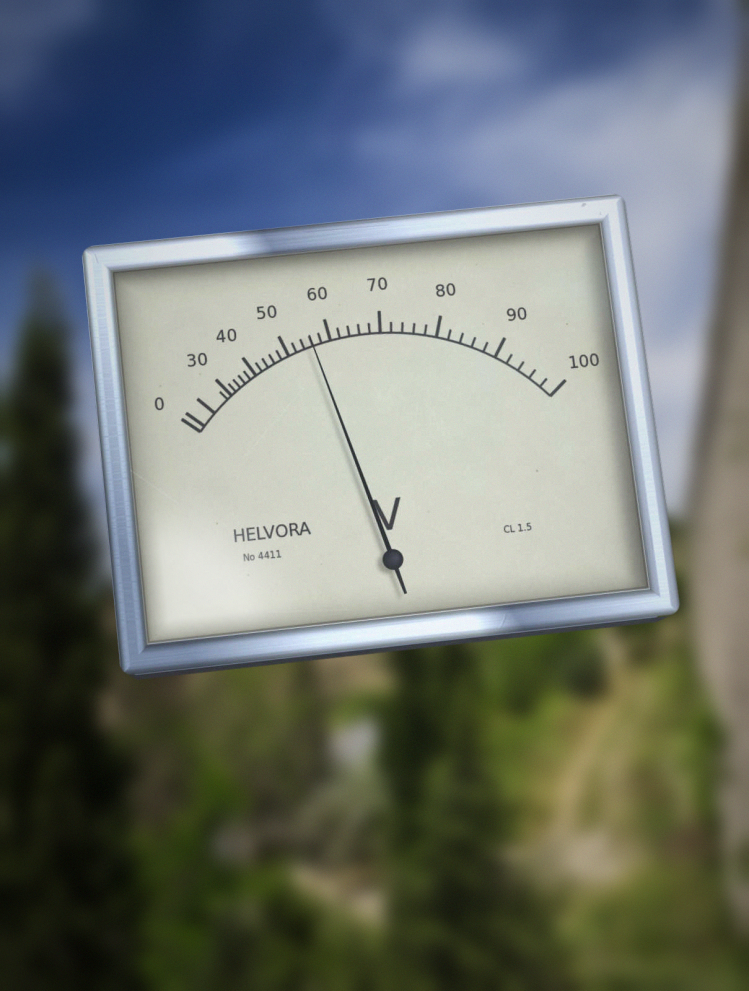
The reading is {"value": 56, "unit": "V"}
